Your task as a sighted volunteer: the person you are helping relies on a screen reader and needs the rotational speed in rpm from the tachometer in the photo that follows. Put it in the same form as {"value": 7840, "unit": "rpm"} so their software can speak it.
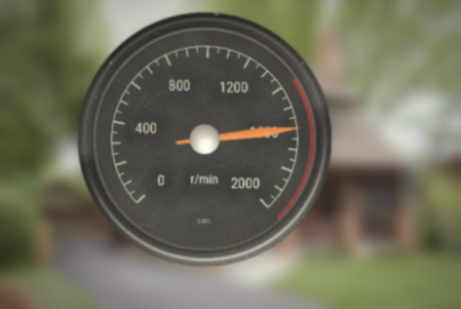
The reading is {"value": 1600, "unit": "rpm"}
